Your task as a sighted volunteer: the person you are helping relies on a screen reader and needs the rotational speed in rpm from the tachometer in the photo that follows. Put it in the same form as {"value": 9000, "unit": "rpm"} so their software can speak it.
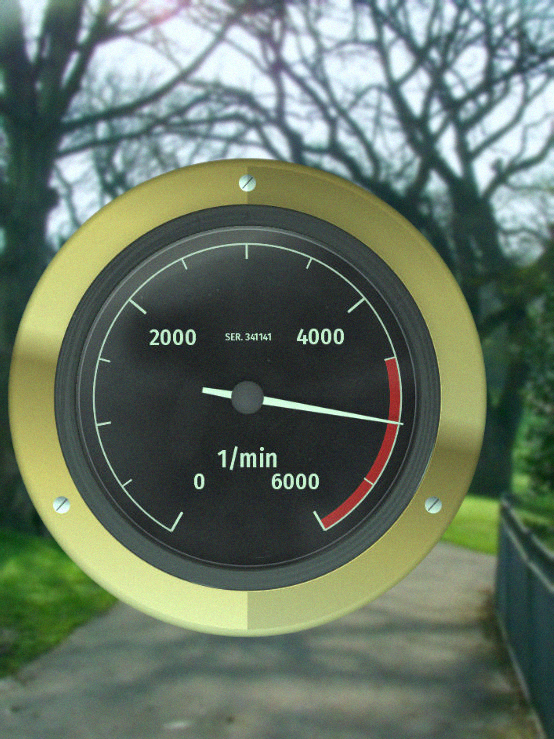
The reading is {"value": 5000, "unit": "rpm"}
